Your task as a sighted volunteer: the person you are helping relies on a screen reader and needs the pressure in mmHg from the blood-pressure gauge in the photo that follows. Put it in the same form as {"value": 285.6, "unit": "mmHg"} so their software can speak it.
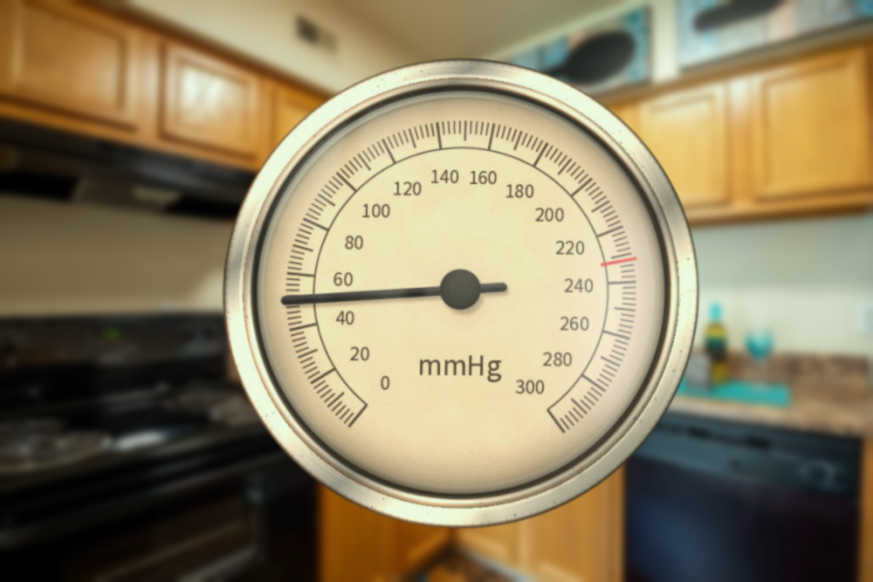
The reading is {"value": 50, "unit": "mmHg"}
